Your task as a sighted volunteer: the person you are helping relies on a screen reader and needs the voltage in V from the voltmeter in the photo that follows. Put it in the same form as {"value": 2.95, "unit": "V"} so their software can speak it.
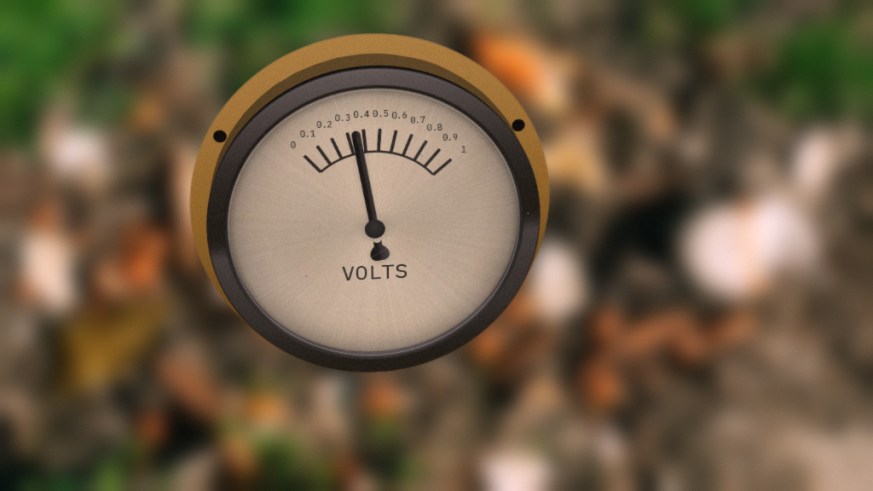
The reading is {"value": 0.35, "unit": "V"}
